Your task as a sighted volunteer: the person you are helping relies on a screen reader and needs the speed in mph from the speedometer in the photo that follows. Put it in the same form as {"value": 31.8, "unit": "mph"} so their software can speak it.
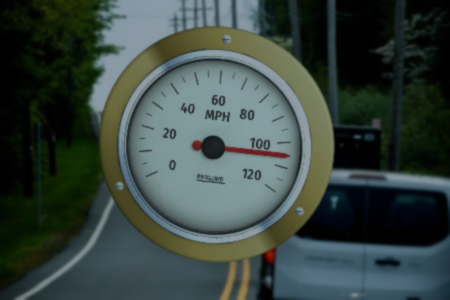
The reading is {"value": 105, "unit": "mph"}
